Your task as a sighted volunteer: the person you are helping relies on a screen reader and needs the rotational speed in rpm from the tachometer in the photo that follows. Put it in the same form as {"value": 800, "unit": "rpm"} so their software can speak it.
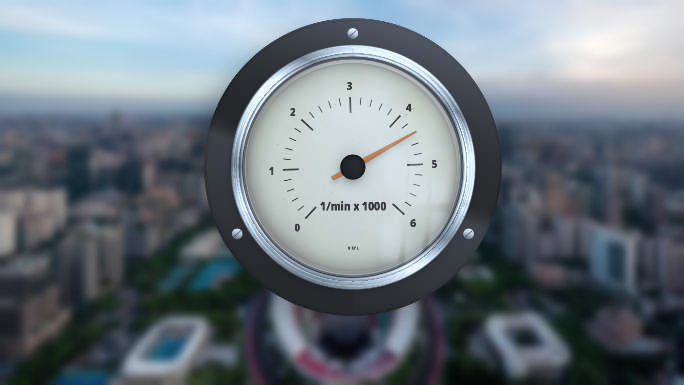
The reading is {"value": 4400, "unit": "rpm"}
